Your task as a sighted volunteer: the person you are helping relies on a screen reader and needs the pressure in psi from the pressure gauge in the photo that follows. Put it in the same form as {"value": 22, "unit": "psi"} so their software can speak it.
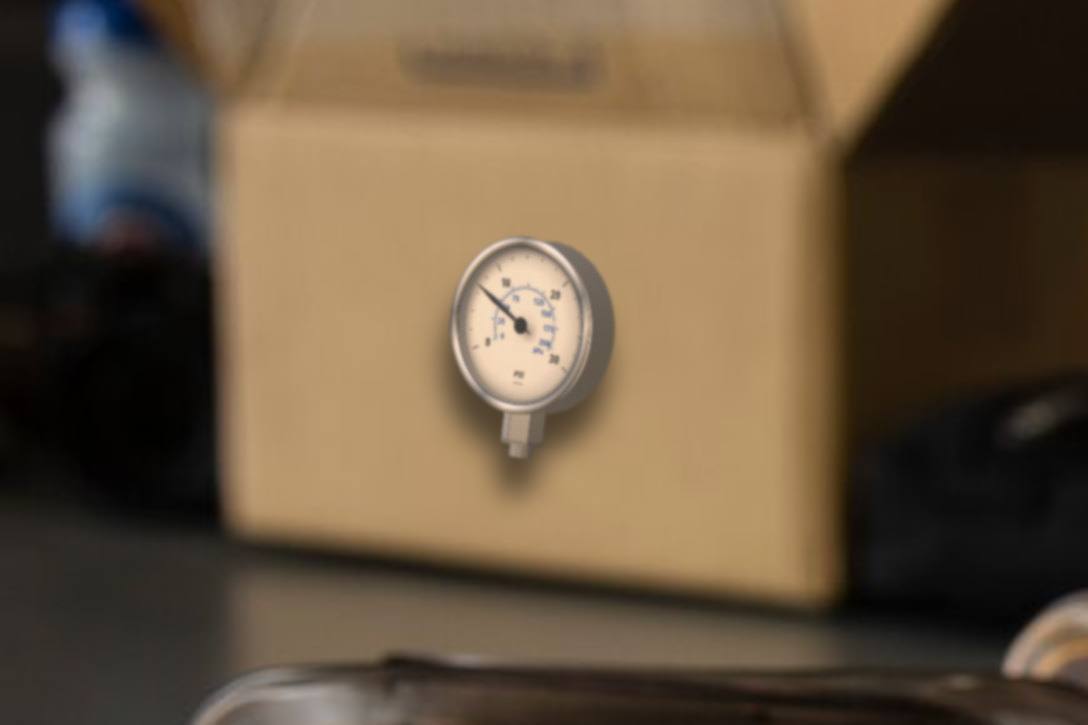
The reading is {"value": 7, "unit": "psi"}
